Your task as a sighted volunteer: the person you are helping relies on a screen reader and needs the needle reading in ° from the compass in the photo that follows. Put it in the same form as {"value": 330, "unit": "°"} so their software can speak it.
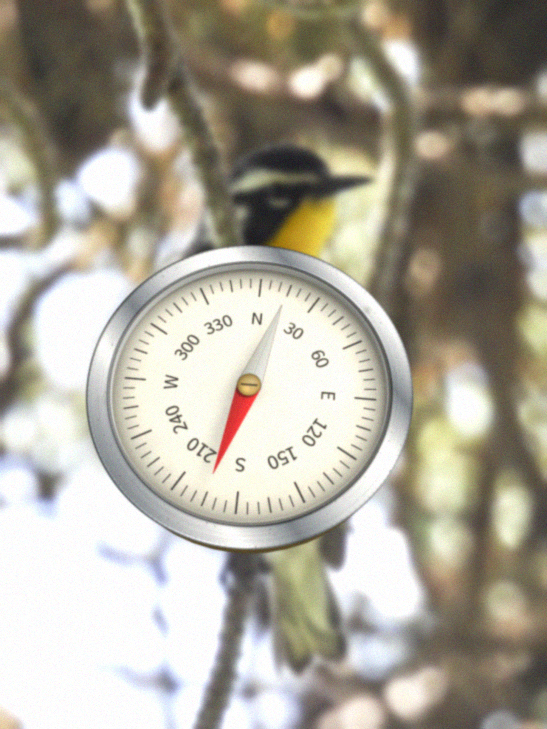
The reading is {"value": 195, "unit": "°"}
